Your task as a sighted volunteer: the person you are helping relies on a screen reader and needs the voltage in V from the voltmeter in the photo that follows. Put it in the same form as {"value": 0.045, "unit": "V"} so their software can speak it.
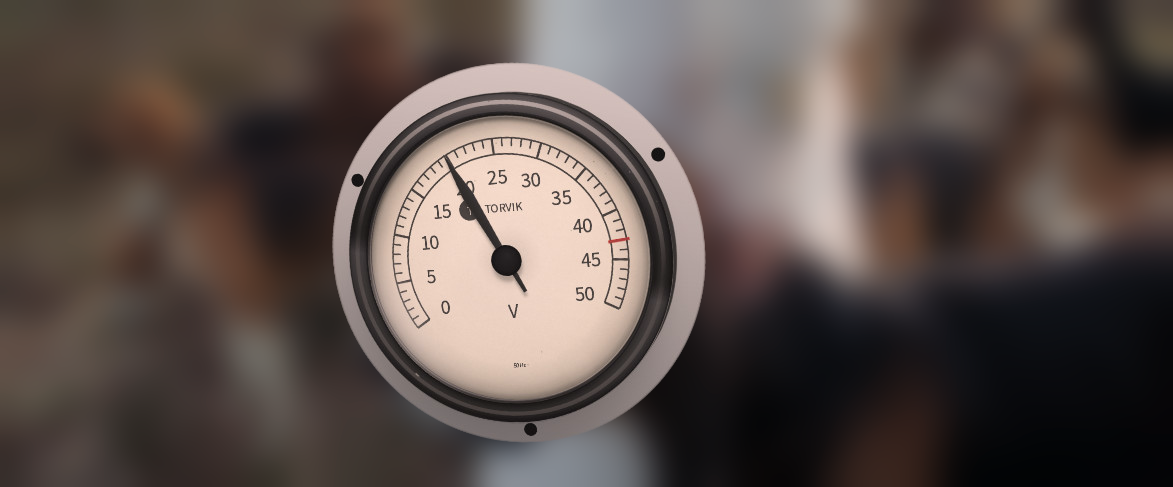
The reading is {"value": 20, "unit": "V"}
